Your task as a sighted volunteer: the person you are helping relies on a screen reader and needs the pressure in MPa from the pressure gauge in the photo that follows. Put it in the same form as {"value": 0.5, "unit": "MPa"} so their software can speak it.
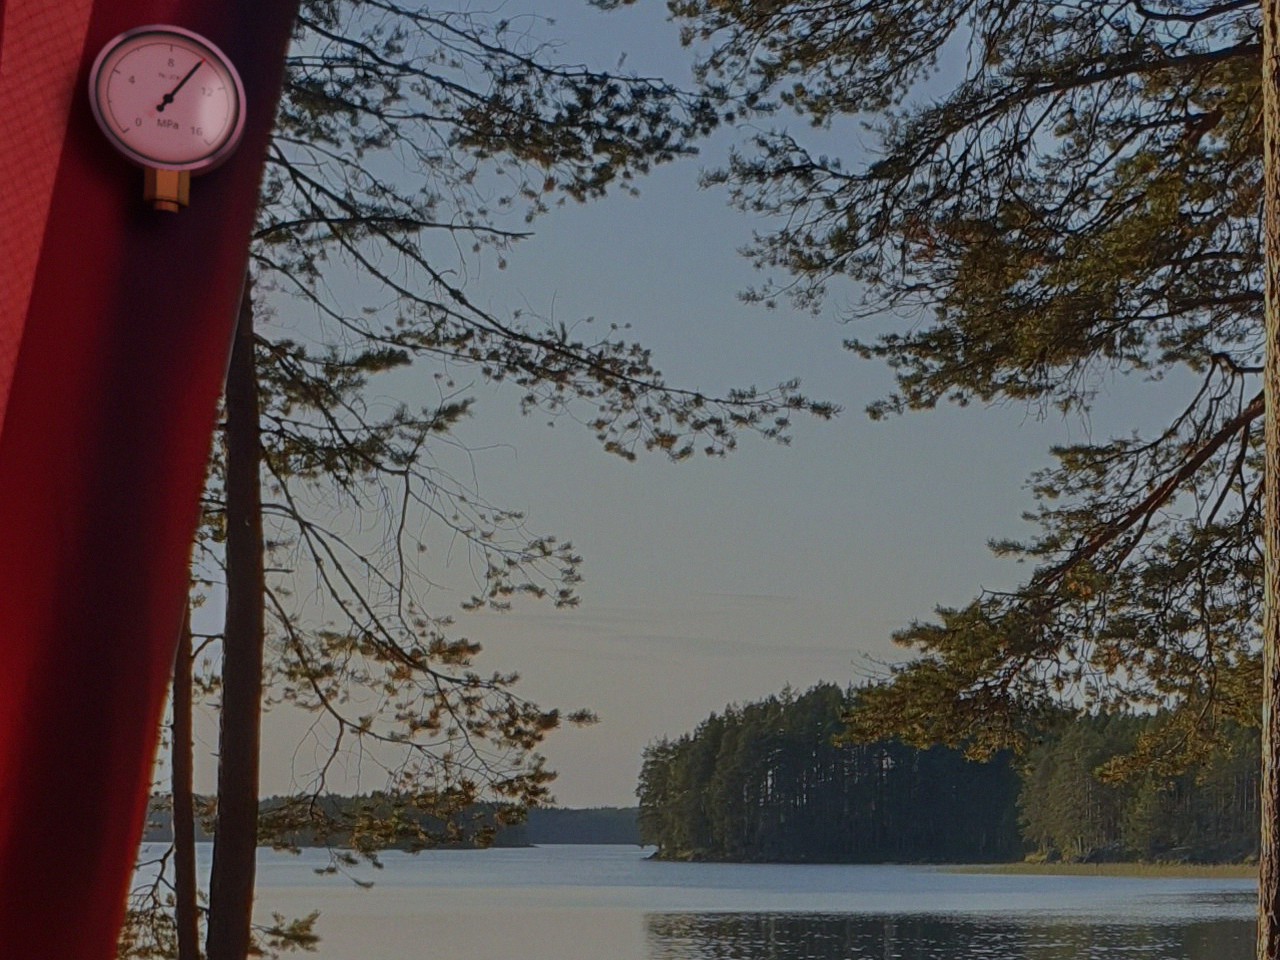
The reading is {"value": 10, "unit": "MPa"}
